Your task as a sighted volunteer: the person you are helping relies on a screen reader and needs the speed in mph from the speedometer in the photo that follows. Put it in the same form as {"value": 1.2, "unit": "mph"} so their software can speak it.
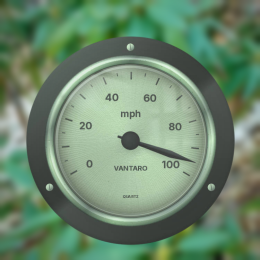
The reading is {"value": 95, "unit": "mph"}
